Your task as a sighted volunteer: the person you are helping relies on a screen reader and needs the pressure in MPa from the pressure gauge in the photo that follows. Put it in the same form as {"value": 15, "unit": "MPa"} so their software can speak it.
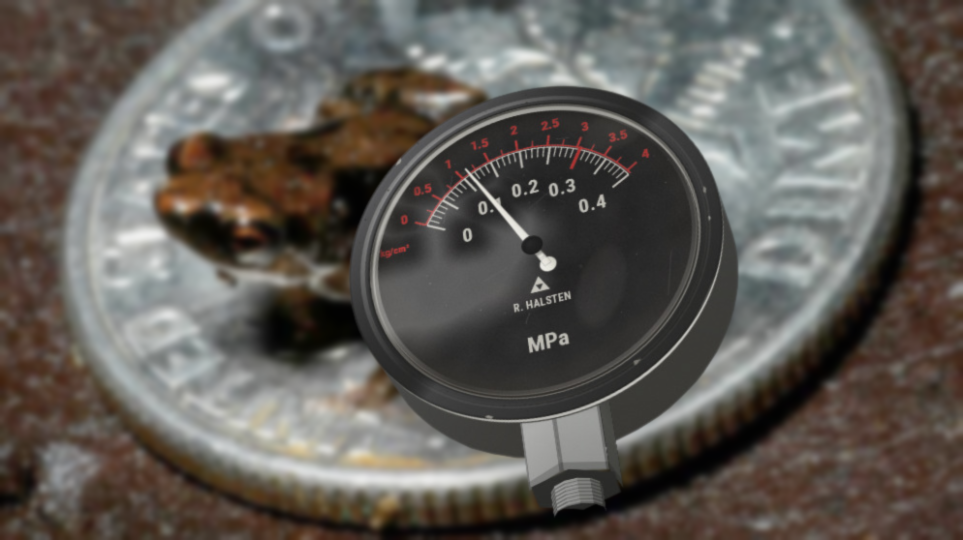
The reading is {"value": 0.11, "unit": "MPa"}
